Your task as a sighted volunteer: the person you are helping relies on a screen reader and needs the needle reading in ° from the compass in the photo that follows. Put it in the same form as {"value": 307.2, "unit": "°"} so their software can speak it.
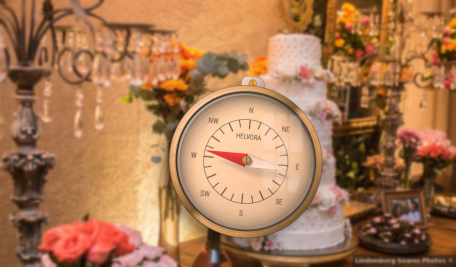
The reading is {"value": 277.5, "unit": "°"}
